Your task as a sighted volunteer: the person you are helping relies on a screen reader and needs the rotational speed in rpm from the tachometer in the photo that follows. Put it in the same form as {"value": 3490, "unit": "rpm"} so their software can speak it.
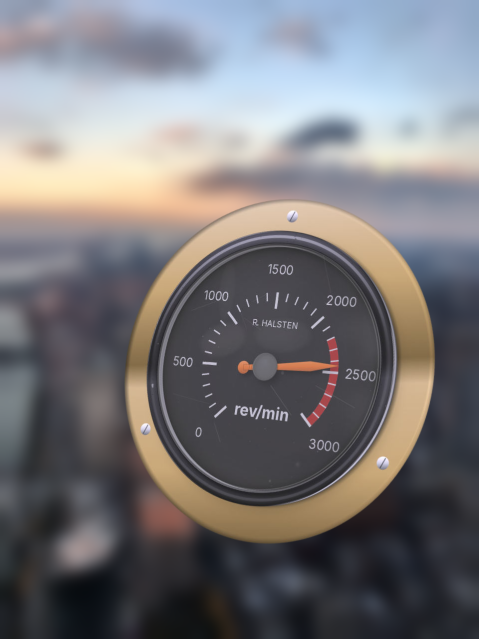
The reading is {"value": 2450, "unit": "rpm"}
